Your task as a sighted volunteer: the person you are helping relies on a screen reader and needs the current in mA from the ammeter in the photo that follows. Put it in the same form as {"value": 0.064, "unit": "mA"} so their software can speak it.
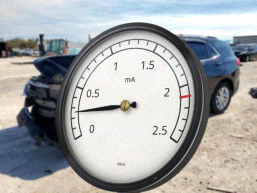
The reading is {"value": 0.25, "unit": "mA"}
